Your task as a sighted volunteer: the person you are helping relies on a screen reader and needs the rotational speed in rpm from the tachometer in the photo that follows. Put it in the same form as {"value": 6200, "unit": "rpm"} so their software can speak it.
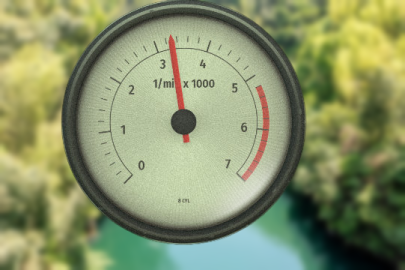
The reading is {"value": 3300, "unit": "rpm"}
